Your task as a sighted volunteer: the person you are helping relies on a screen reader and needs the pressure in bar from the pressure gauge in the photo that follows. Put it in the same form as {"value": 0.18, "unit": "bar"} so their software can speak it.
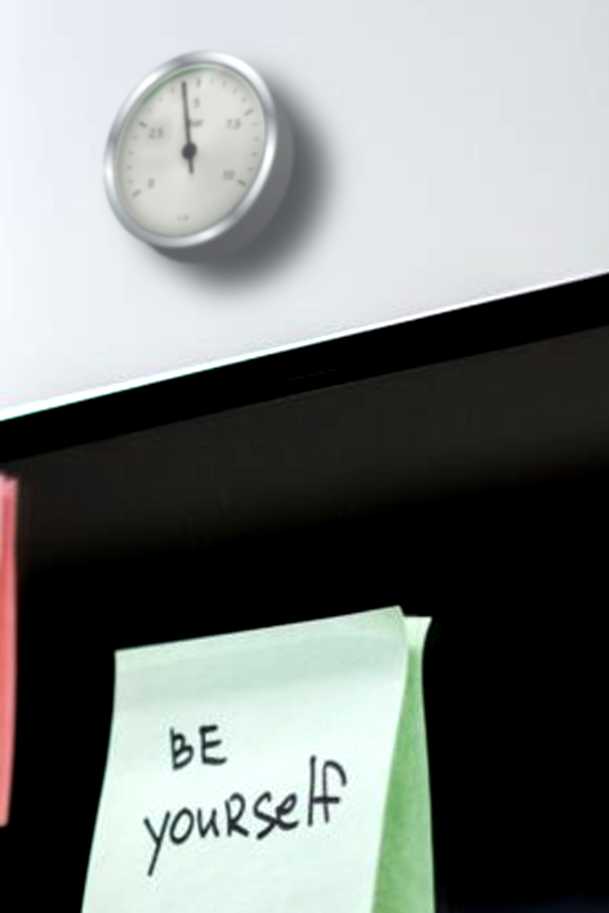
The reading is {"value": 4.5, "unit": "bar"}
